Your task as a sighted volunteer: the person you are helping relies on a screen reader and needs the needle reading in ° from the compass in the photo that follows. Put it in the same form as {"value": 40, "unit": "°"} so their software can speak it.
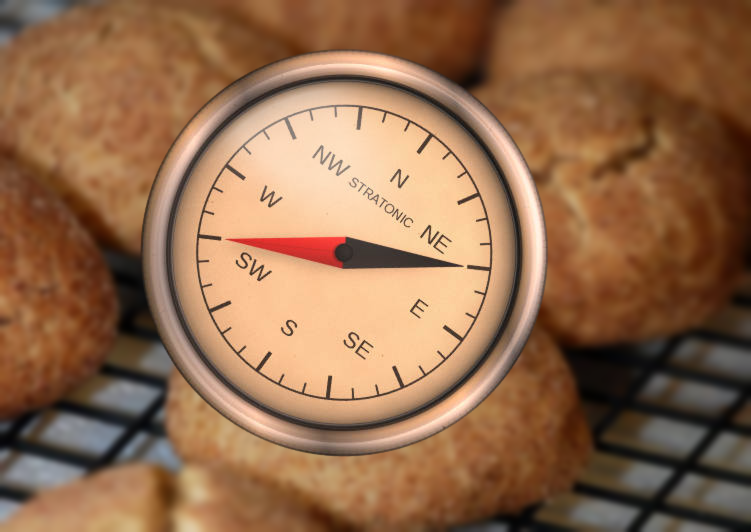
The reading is {"value": 240, "unit": "°"}
